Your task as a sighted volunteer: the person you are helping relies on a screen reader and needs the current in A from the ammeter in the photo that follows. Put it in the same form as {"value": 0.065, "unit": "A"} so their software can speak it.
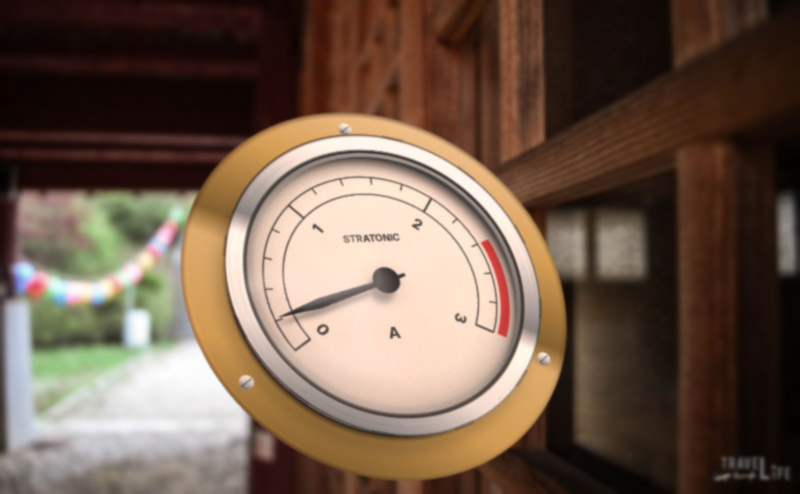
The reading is {"value": 0.2, "unit": "A"}
